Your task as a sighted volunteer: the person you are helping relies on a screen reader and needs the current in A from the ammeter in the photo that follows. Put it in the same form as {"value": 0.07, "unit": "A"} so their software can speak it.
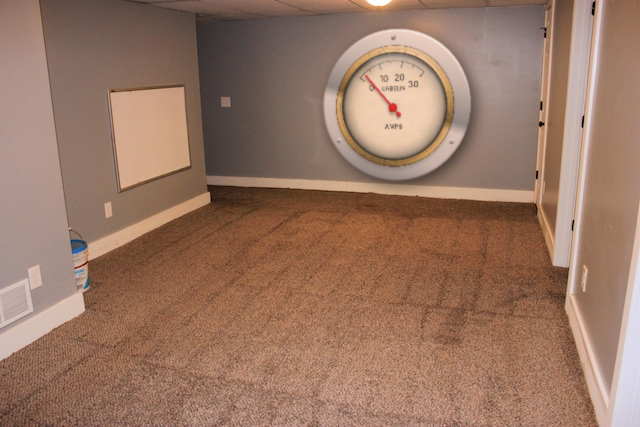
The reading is {"value": 2.5, "unit": "A"}
